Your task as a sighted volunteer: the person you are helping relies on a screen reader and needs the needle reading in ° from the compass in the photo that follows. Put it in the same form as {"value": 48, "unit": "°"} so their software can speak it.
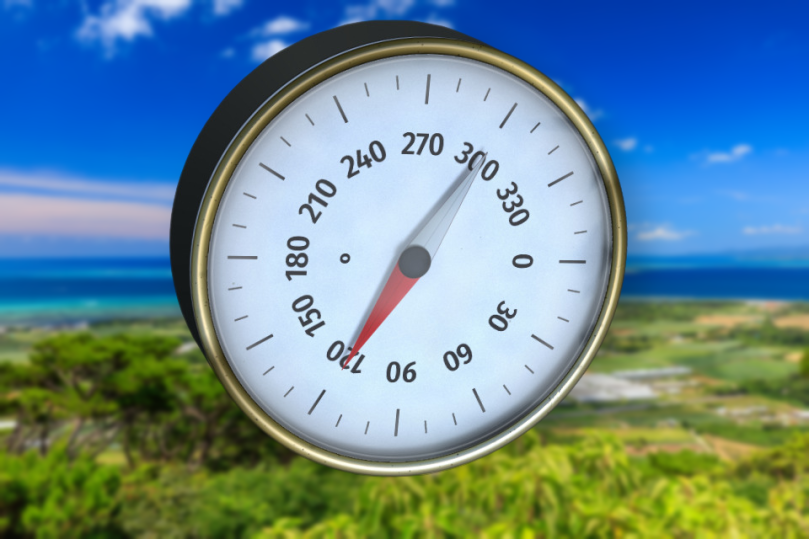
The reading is {"value": 120, "unit": "°"}
